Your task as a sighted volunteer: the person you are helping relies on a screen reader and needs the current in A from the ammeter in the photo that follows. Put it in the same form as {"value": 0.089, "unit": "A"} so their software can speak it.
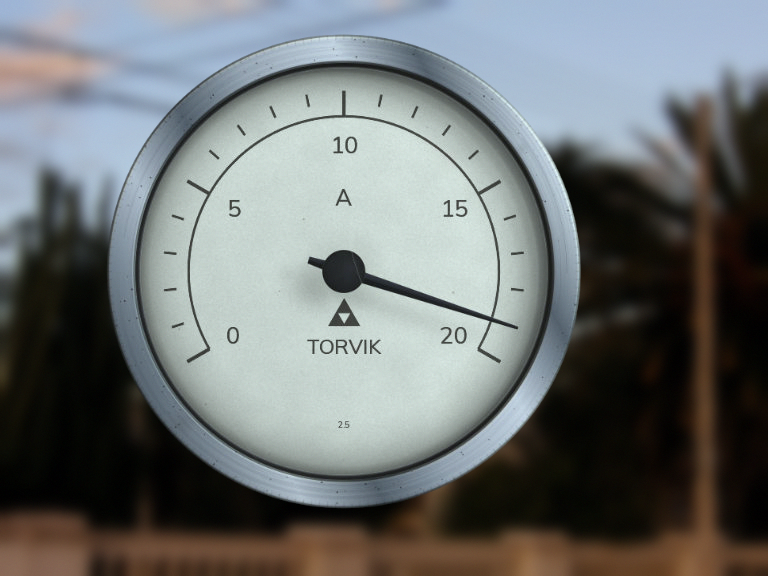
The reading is {"value": 19, "unit": "A"}
